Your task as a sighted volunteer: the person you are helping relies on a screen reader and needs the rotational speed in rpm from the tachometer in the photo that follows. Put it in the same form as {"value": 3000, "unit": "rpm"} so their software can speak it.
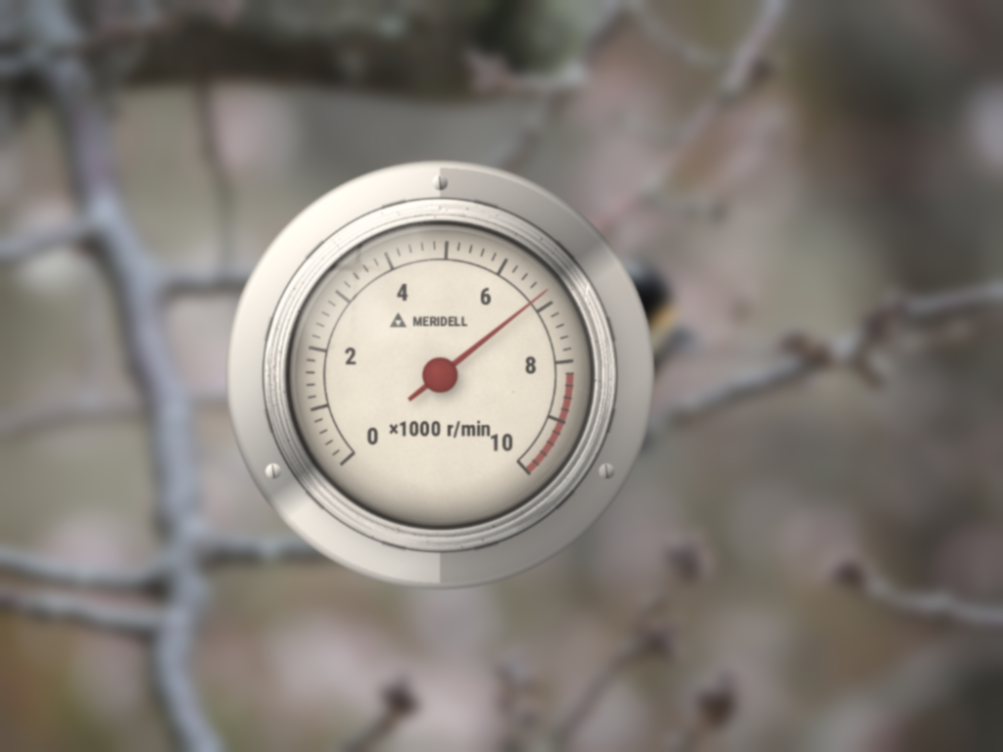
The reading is {"value": 6800, "unit": "rpm"}
